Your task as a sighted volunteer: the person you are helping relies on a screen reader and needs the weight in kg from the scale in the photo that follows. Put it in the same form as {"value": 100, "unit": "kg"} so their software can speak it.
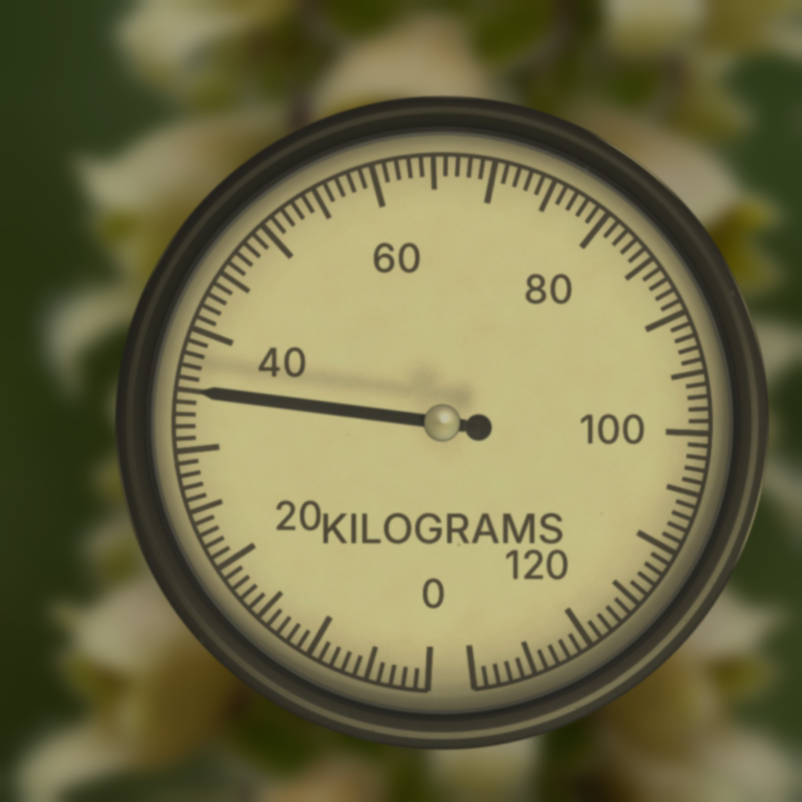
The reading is {"value": 35, "unit": "kg"}
